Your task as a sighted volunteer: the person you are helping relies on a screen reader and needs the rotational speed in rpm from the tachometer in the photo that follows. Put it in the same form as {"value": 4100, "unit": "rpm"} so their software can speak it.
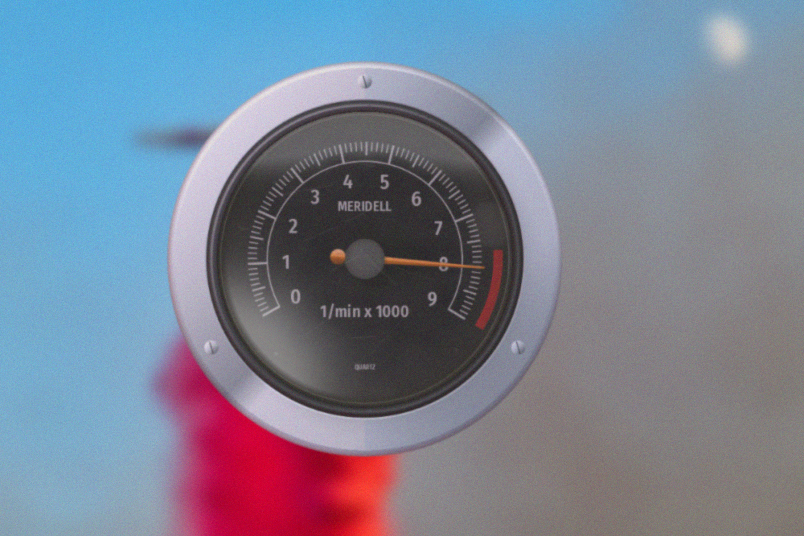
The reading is {"value": 8000, "unit": "rpm"}
